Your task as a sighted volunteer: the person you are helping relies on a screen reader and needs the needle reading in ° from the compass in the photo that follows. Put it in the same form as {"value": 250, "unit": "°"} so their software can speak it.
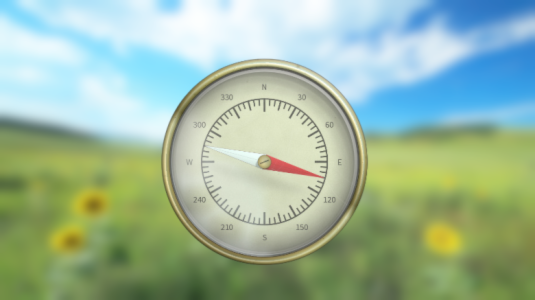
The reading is {"value": 105, "unit": "°"}
